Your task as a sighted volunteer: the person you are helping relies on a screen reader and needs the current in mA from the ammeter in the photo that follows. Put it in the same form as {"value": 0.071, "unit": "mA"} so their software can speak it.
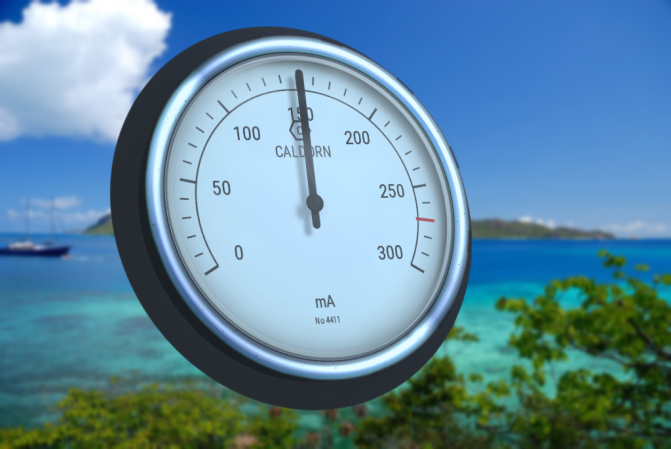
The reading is {"value": 150, "unit": "mA"}
